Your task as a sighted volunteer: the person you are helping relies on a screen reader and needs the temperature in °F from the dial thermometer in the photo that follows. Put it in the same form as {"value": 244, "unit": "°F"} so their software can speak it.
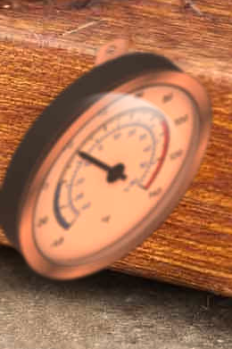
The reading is {"value": 20, "unit": "°F"}
